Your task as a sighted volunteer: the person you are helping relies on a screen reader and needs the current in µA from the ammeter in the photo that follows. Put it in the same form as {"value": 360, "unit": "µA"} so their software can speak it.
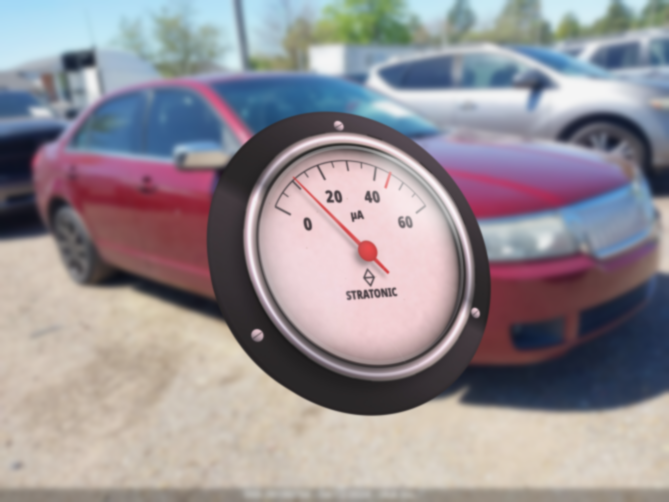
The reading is {"value": 10, "unit": "µA"}
